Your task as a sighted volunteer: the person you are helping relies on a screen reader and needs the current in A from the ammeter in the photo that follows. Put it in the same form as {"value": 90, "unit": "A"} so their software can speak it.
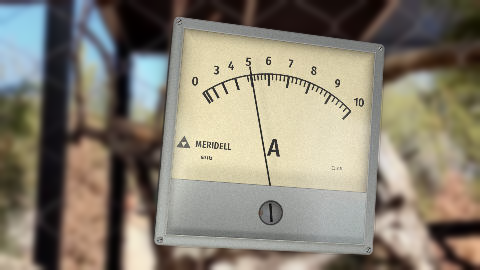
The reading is {"value": 5, "unit": "A"}
